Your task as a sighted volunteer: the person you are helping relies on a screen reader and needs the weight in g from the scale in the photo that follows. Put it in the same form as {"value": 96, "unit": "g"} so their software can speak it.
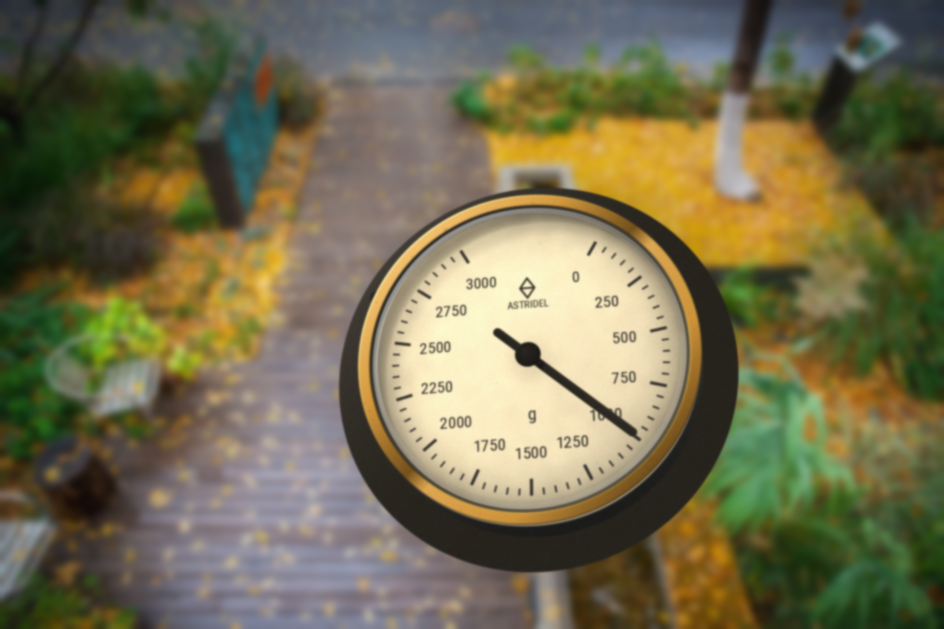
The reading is {"value": 1000, "unit": "g"}
